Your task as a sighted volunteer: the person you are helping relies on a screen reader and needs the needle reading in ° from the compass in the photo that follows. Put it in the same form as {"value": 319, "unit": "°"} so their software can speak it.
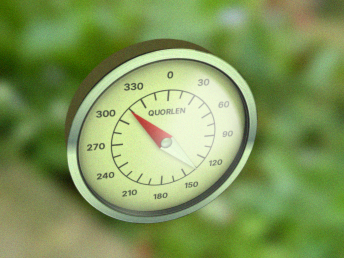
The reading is {"value": 315, "unit": "°"}
